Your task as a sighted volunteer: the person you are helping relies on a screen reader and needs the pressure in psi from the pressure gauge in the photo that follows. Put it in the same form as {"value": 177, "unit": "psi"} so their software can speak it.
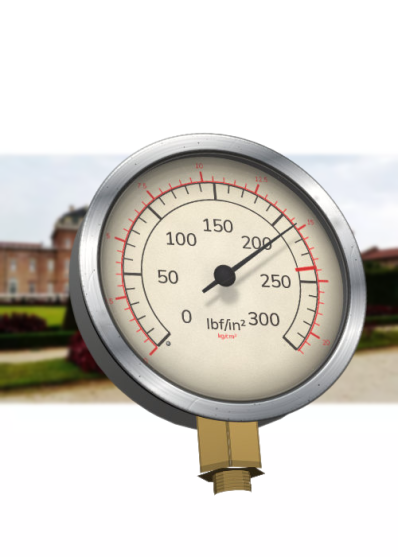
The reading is {"value": 210, "unit": "psi"}
